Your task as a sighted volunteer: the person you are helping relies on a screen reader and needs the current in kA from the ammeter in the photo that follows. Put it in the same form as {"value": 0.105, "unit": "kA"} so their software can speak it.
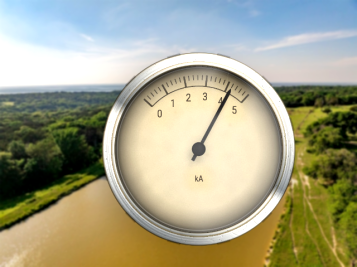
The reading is {"value": 4.2, "unit": "kA"}
